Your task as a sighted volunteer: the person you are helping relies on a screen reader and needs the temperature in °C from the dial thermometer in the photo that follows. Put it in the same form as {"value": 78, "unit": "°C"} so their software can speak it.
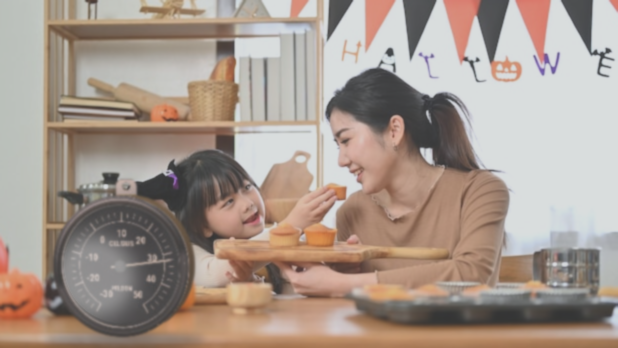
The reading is {"value": 32, "unit": "°C"}
